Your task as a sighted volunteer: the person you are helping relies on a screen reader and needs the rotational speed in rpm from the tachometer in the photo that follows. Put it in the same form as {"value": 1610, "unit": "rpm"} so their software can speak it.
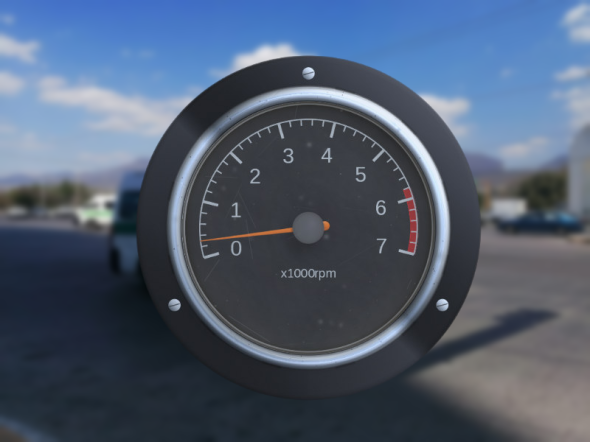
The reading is {"value": 300, "unit": "rpm"}
